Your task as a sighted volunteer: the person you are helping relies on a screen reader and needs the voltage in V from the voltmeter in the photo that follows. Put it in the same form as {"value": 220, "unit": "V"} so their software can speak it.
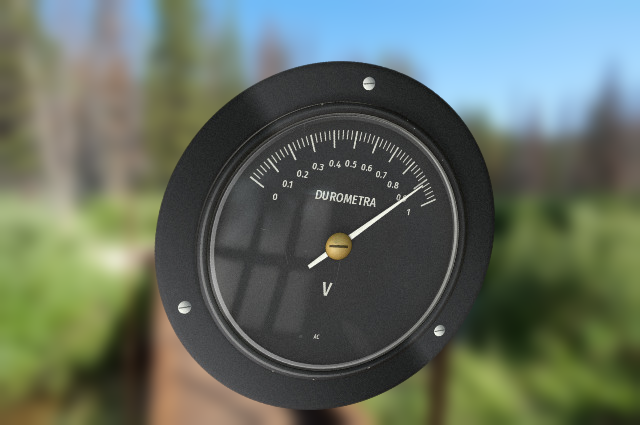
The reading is {"value": 0.9, "unit": "V"}
